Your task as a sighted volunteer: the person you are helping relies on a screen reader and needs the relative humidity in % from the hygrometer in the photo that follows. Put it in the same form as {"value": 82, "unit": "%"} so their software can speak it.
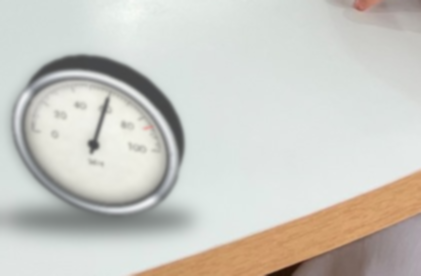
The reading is {"value": 60, "unit": "%"}
